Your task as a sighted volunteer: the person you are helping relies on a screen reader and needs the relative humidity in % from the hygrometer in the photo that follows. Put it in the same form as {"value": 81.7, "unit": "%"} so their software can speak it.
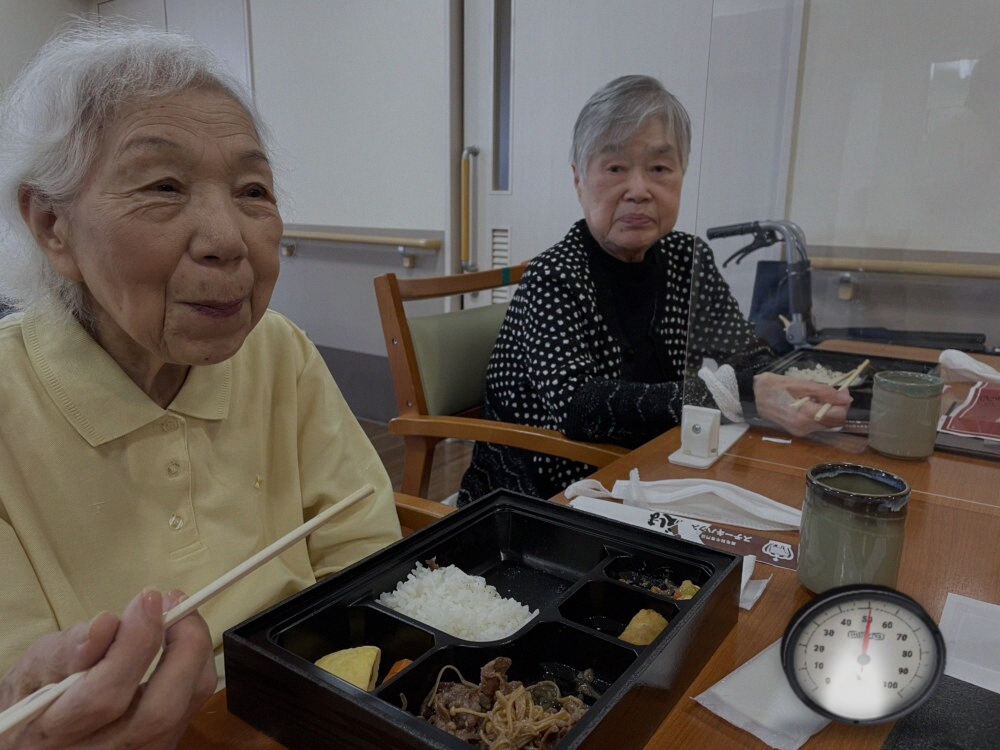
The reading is {"value": 50, "unit": "%"}
